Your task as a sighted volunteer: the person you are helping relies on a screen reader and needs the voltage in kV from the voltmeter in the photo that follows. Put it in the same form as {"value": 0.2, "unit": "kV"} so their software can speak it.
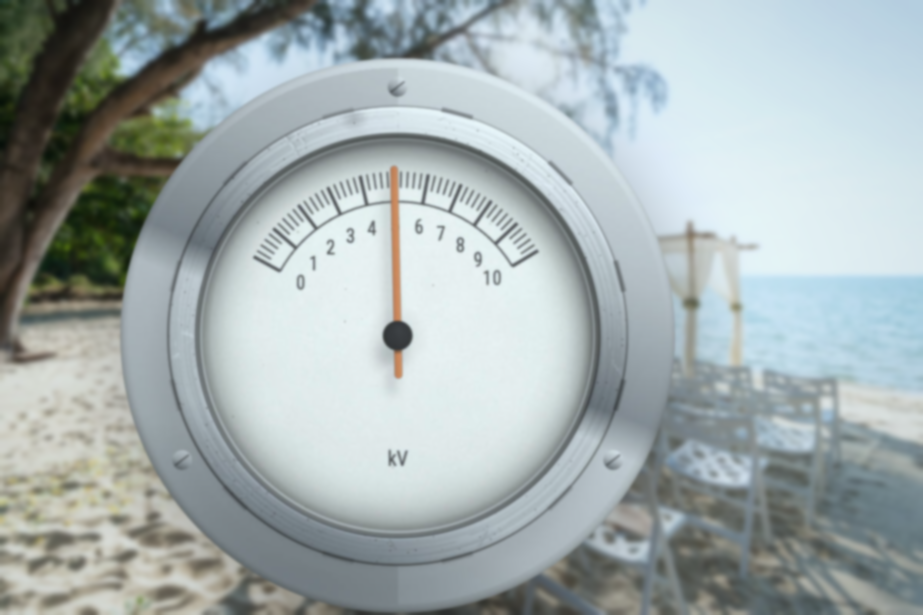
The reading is {"value": 5, "unit": "kV"}
